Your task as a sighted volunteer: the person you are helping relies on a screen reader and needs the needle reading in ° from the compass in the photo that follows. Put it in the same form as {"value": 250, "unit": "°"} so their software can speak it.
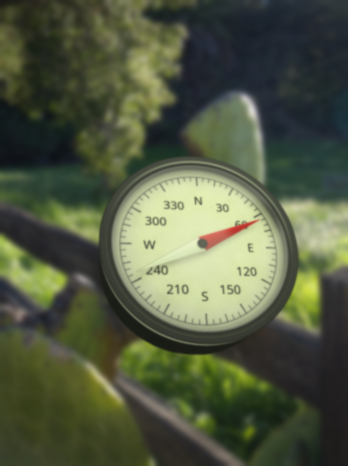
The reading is {"value": 65, "unit": "°"}
